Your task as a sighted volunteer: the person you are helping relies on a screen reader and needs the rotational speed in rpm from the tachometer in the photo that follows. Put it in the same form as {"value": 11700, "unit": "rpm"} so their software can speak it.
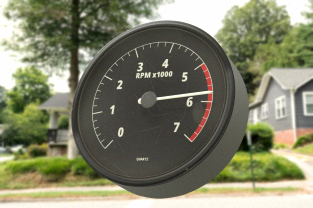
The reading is {"value": 5800, "unit": "rpm"}
